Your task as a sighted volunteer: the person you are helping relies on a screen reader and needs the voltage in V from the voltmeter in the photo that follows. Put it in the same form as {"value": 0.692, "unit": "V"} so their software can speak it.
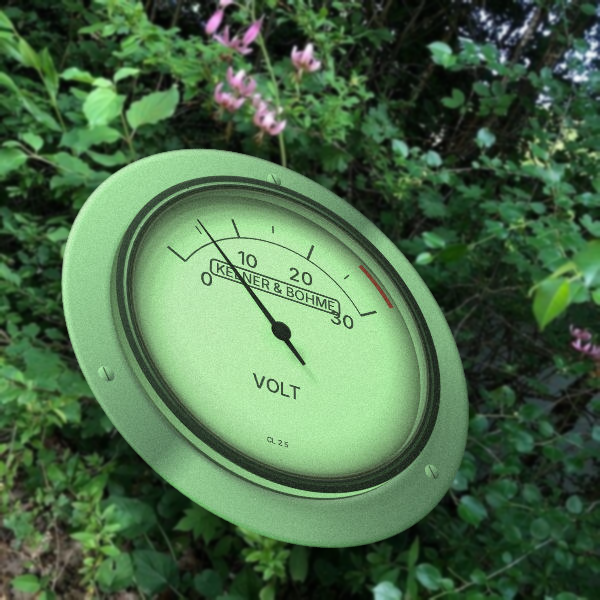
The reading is {"value": 5, "unit": "V"}
